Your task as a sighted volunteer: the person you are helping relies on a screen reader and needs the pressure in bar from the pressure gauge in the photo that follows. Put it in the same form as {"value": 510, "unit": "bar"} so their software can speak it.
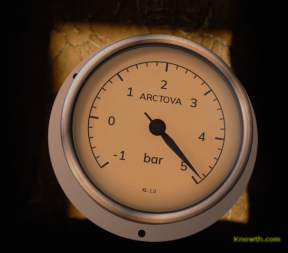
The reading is {"value": 4.9, "unit": "bar"}
